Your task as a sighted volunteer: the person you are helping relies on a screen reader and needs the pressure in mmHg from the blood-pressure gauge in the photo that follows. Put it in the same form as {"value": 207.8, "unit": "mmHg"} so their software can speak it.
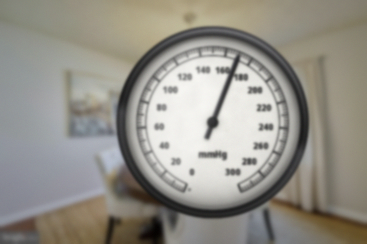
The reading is {"value": 170, "unit": "mmHg"}
